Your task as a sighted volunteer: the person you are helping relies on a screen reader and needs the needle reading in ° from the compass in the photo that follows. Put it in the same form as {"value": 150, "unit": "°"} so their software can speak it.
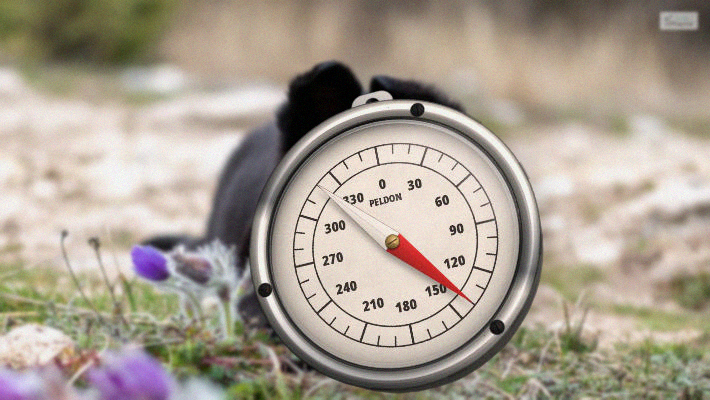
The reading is {"value": 140, "unit": "°"}
